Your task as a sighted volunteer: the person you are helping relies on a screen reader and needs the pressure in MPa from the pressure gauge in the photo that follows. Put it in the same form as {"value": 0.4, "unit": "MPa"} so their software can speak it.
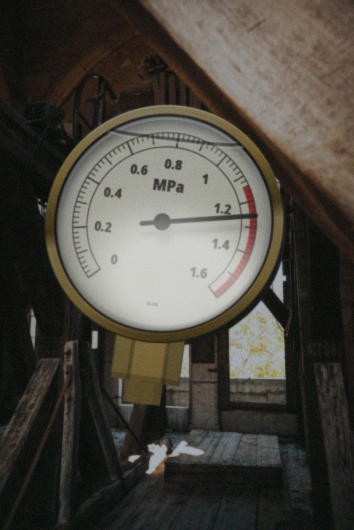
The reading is {"value": 1.26, "unit": "MPa"}
